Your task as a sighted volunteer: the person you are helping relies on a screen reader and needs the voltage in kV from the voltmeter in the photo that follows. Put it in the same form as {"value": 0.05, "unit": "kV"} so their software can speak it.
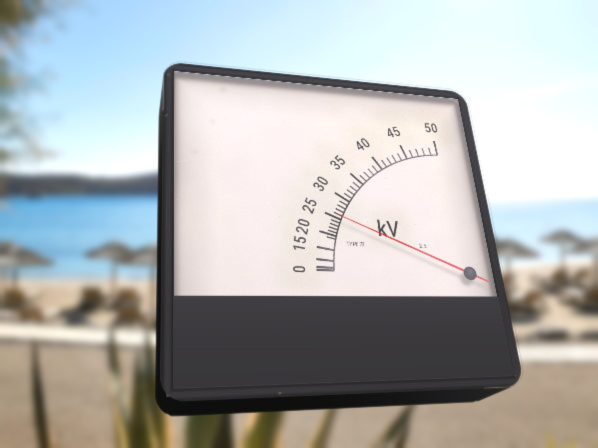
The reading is {"value": 25, "unit": "kV"}
